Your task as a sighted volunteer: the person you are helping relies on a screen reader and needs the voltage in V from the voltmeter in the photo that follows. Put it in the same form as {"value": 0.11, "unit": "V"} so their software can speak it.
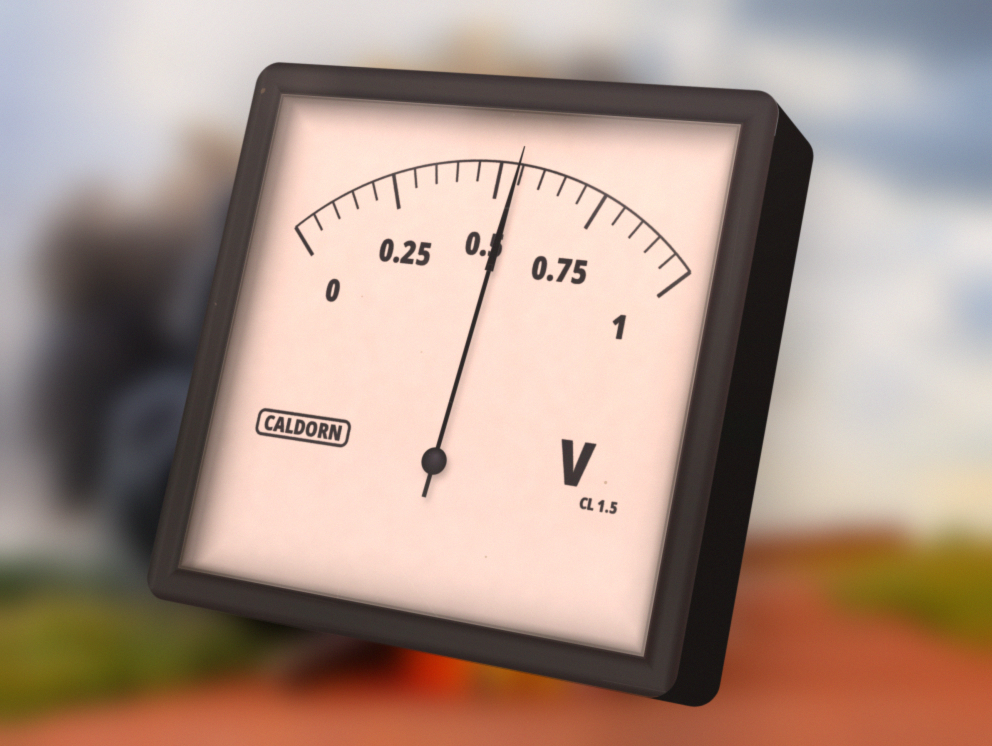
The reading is {"value": 0.55, "unit": "V"}
